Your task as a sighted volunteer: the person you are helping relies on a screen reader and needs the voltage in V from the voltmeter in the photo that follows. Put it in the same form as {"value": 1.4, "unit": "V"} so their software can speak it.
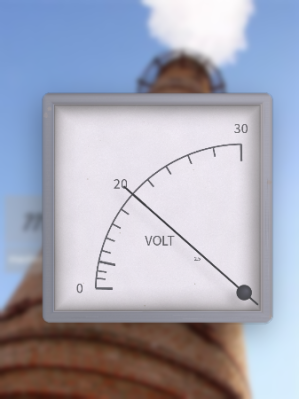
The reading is {"value": 20, "unit": "V"}
